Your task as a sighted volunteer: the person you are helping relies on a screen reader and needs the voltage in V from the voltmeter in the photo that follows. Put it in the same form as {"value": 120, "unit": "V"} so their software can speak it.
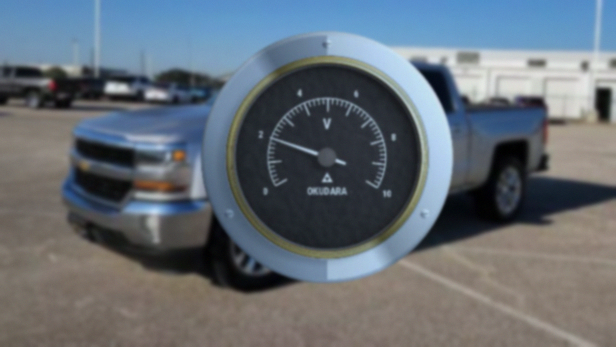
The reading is {"value": 2, "unit": "V"}
